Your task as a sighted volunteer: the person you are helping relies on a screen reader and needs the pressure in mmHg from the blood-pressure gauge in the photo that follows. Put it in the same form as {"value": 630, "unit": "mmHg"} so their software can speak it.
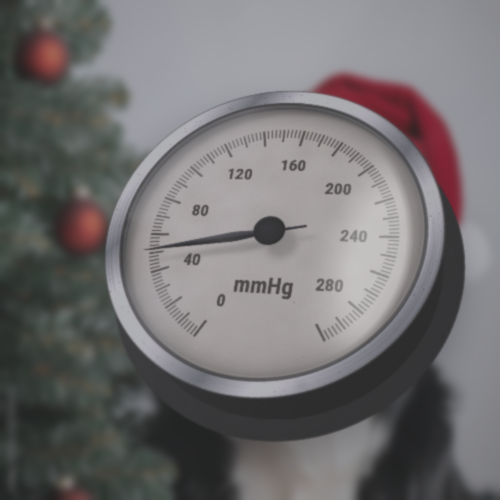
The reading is {"value": 50, "unit": "mmHg"}
